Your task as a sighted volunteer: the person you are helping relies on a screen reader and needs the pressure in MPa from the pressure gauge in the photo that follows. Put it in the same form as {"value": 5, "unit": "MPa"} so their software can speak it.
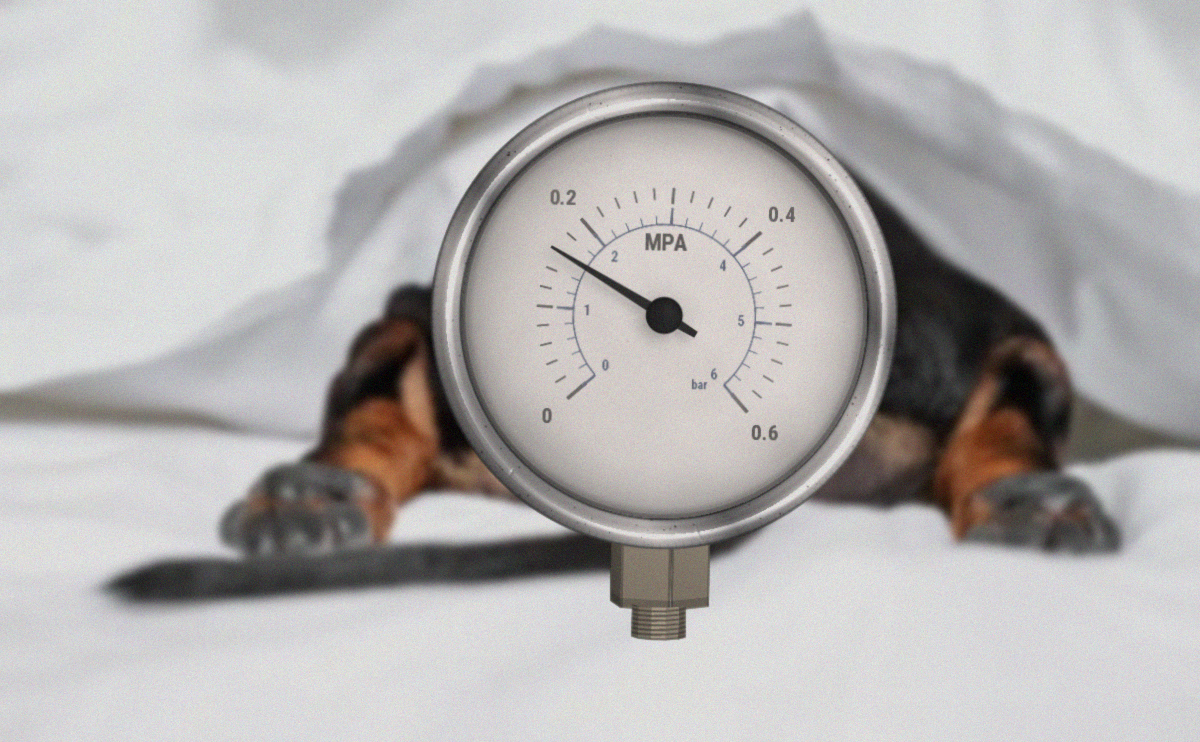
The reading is {"value": 0.16, "unit": "MPa"}
